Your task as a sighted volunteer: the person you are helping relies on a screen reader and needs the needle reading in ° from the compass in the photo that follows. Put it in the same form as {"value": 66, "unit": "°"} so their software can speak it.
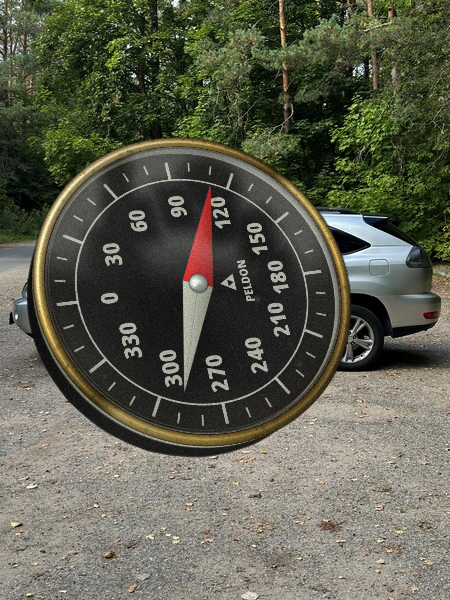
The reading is {"value": 110, "unit": "°"}
